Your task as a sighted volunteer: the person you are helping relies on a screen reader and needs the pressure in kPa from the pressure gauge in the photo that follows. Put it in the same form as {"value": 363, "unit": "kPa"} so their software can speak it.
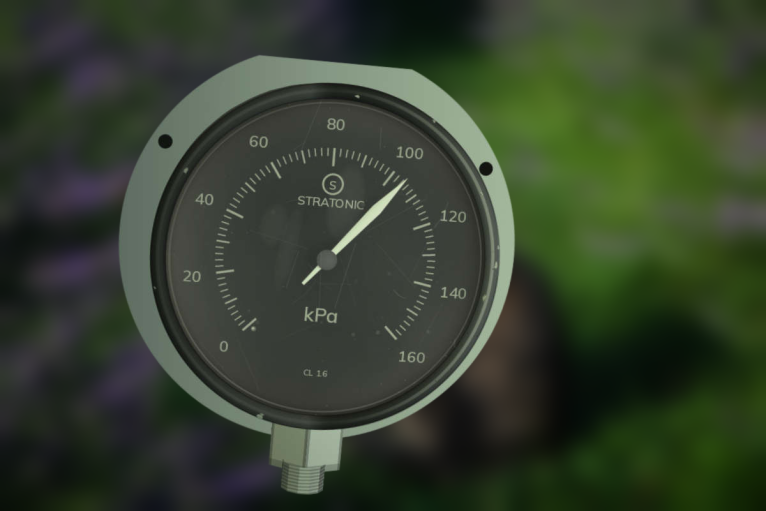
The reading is {"value": 104, "unit": "kPa"}
